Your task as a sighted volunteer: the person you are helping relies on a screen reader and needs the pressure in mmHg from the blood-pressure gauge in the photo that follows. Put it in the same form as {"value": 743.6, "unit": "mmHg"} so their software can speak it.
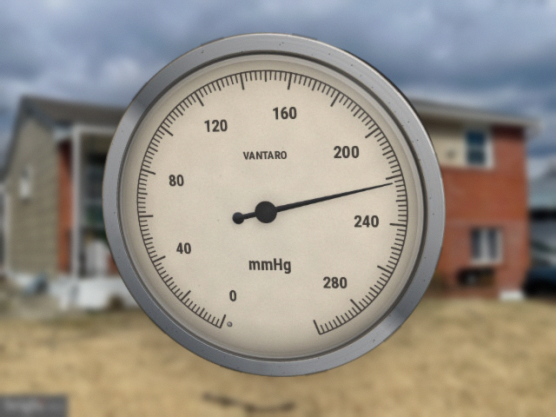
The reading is {"value": 222, "unit": "mmHg"}
